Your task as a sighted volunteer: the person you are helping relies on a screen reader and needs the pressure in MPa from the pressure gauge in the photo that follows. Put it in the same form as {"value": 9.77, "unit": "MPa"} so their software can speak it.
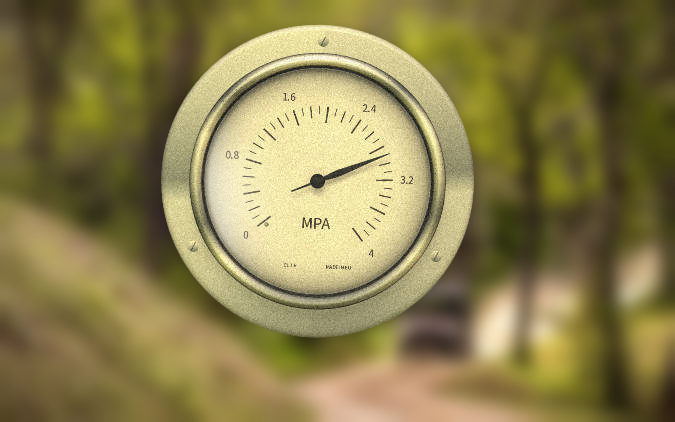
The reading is {"value": 2.9, "unit": "MPa"}
